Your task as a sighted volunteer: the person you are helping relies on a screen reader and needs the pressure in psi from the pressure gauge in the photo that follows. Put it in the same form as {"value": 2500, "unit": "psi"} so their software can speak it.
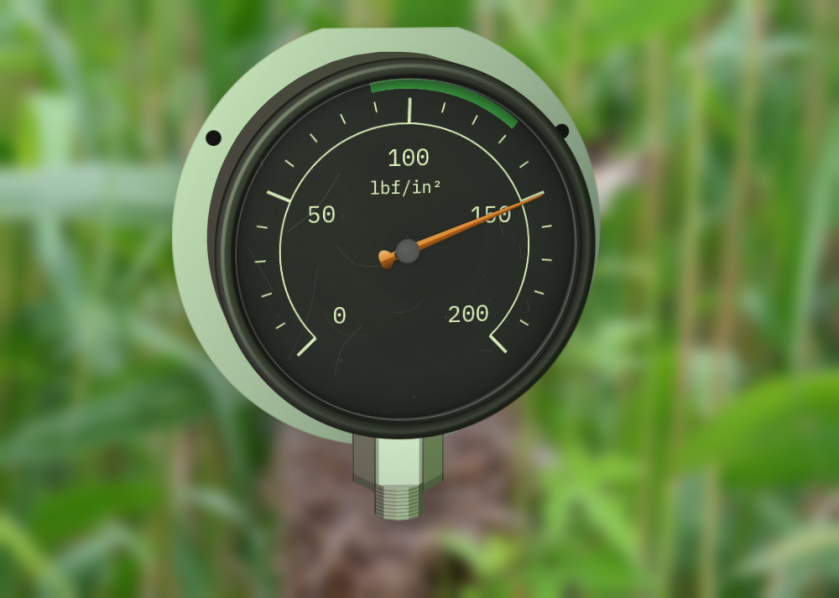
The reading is {"value": 150, "unit": "psi"}
